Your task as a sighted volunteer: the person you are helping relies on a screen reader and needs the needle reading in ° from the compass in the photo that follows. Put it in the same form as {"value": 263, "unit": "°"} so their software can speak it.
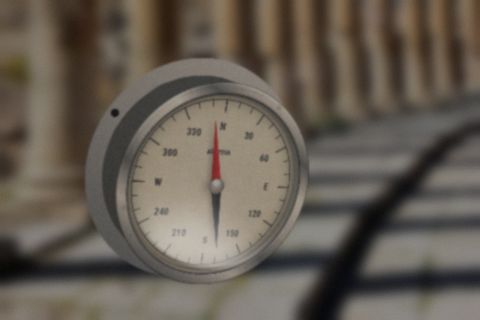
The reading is {"value": 350, "unit": "°"}
